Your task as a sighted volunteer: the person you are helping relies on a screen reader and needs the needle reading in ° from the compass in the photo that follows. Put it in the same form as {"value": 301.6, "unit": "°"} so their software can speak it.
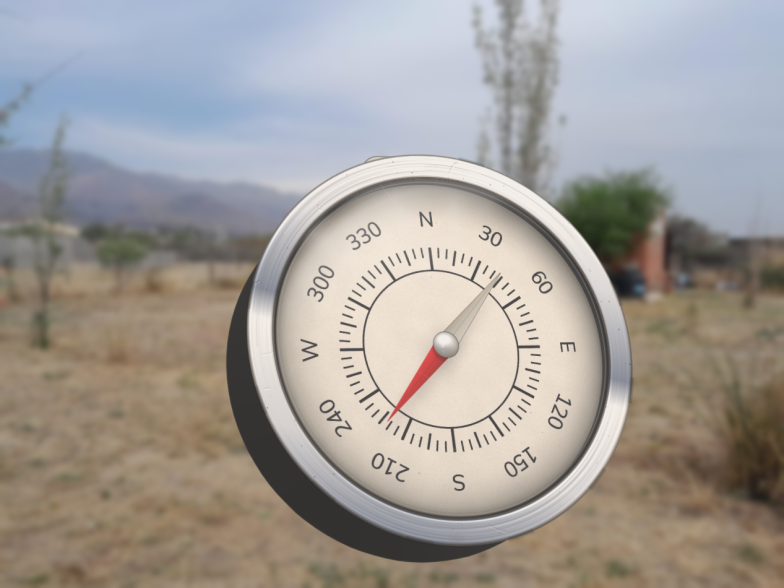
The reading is {"value": 222.5, "unit": "°"}
